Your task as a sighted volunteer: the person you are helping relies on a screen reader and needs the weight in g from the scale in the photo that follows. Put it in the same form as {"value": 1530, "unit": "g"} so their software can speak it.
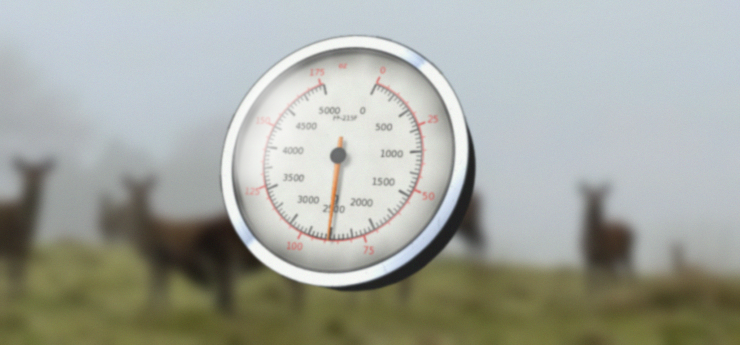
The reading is {"value": 2500, "unit": "g"}
